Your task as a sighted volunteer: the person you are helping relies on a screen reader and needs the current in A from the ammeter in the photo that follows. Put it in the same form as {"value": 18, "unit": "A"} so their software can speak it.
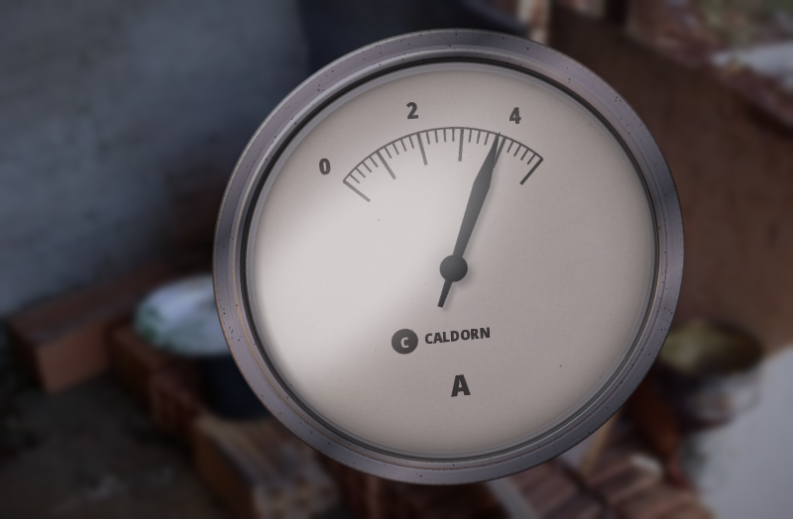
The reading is {"value": 3.8, "unit": "A"}
